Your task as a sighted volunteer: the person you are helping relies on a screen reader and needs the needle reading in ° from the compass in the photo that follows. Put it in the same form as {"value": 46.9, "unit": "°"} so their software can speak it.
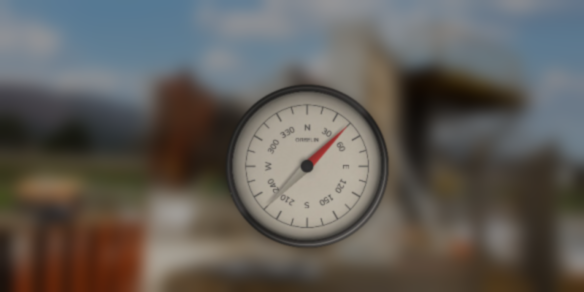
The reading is {"value": 45, "unit": "°"}
